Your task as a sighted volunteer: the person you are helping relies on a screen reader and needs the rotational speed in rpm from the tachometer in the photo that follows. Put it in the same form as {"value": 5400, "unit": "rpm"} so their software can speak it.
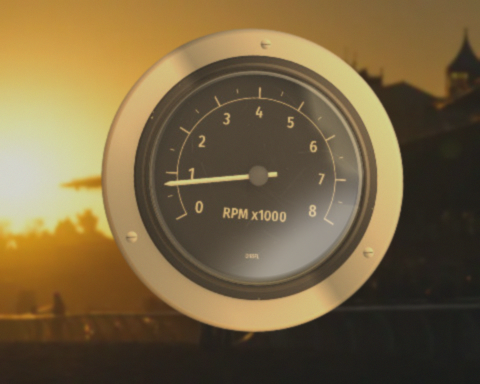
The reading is {"value": 750, "unit": "rpm"}
